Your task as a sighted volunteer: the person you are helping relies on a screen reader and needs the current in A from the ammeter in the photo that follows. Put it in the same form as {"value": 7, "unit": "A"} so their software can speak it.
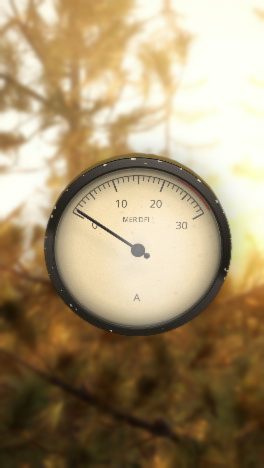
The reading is {"value": 1, "unit": "A"}
